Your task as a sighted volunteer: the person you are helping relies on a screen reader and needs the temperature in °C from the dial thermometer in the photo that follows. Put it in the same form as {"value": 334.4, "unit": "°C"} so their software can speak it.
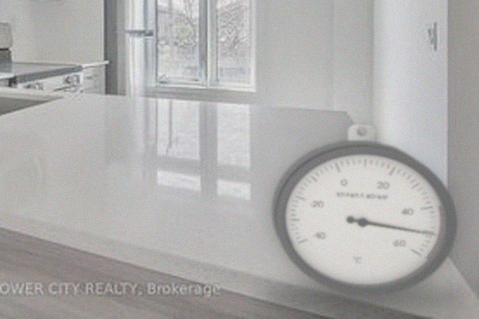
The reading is {"value": 50, "unit": "°C"}
